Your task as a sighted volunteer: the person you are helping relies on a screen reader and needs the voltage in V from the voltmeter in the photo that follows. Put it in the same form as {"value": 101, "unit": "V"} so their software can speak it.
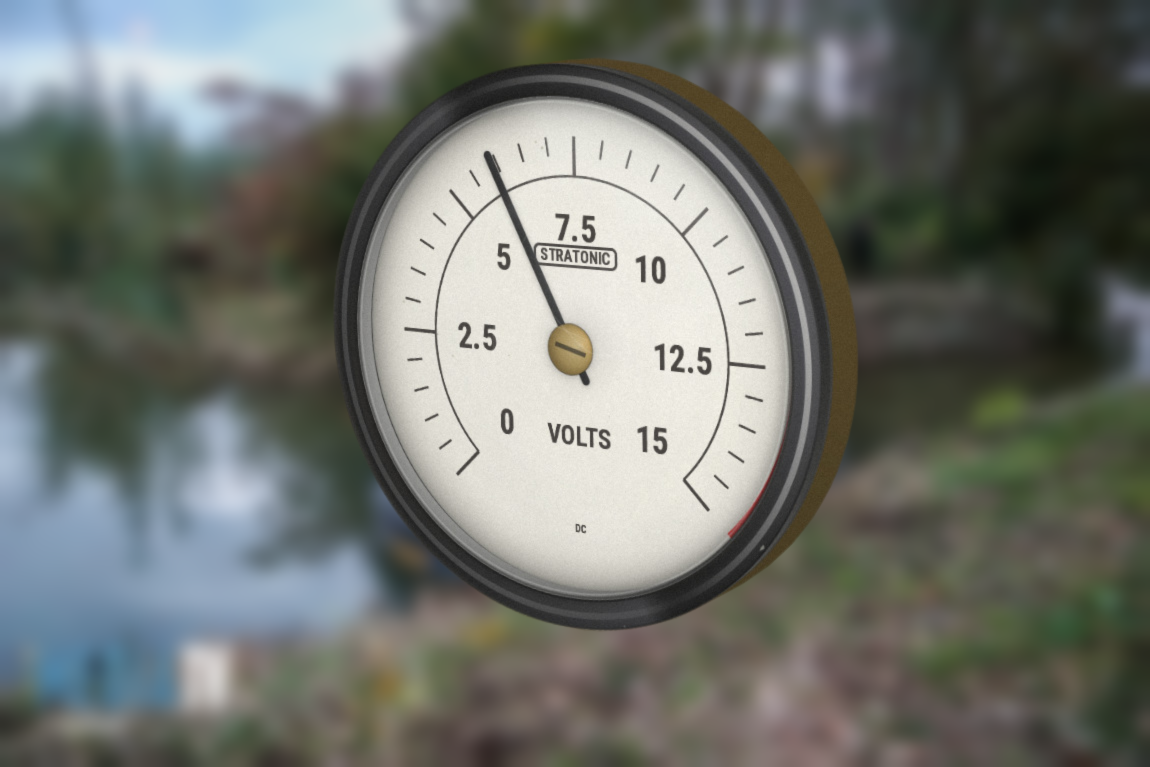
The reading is {"value": 6, "unit": "V"}
